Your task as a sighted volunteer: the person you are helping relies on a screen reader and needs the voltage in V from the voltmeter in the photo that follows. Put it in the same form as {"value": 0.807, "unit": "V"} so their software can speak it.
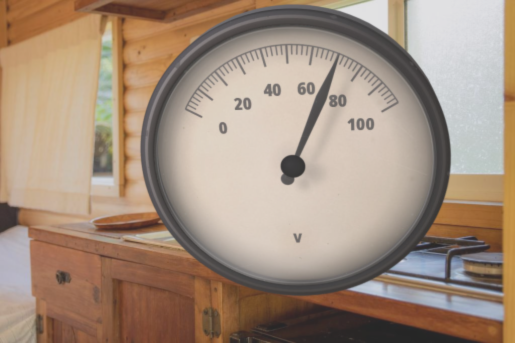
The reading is {"value": 70, "unit": "V"}
